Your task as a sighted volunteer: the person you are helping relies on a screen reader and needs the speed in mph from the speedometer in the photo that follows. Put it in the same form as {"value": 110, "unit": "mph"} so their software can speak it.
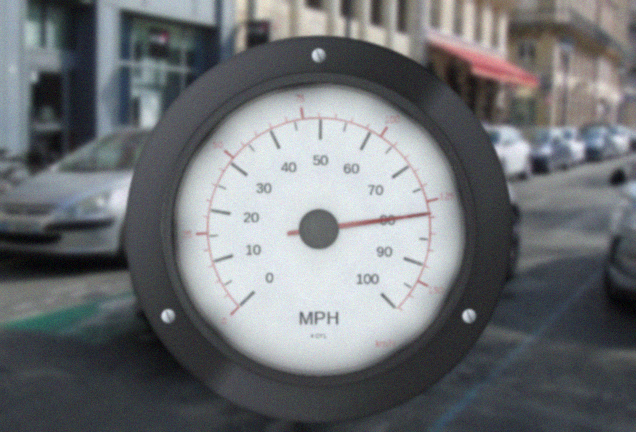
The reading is {"value": 80, "unit": "mph"}
